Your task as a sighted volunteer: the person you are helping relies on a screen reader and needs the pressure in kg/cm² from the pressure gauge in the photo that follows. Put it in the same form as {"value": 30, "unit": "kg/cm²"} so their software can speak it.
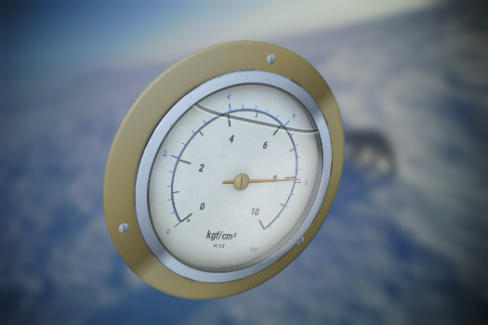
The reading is {"value": 8, "unit": "kg/cm²"}
